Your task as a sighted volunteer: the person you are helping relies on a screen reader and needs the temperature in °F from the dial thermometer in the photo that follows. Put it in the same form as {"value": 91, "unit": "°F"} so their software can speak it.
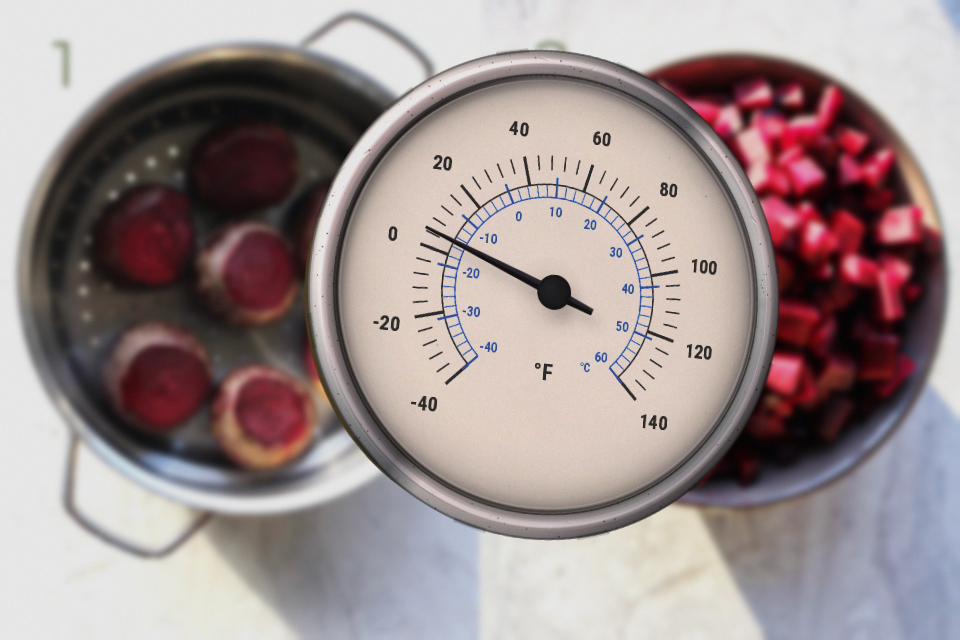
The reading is {"value": 4, "unit": "°F"}
